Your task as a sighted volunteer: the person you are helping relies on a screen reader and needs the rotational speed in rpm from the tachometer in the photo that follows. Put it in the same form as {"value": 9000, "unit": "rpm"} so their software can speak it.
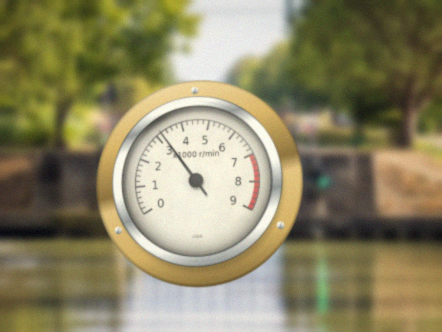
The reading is {"value": 3200, "unit": "rpm"}
